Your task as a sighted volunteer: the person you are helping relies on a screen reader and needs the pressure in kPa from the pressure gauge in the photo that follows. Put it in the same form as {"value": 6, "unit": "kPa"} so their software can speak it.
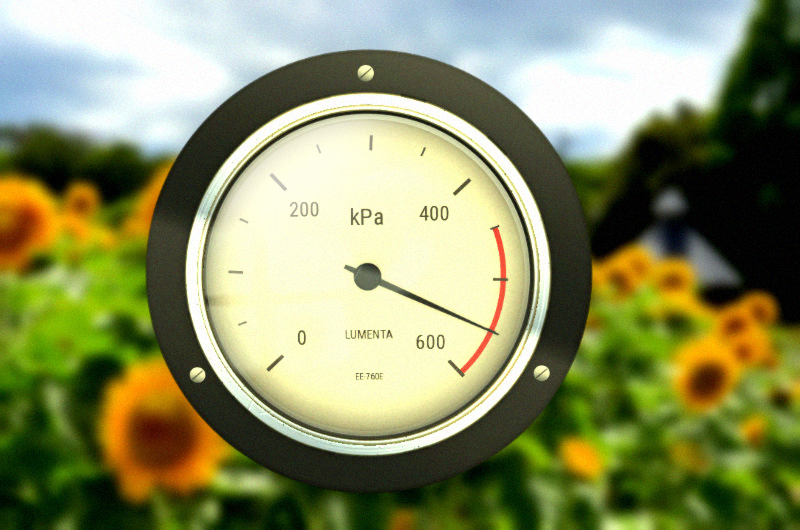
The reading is {"value": 550, "unit": "kPa"}
